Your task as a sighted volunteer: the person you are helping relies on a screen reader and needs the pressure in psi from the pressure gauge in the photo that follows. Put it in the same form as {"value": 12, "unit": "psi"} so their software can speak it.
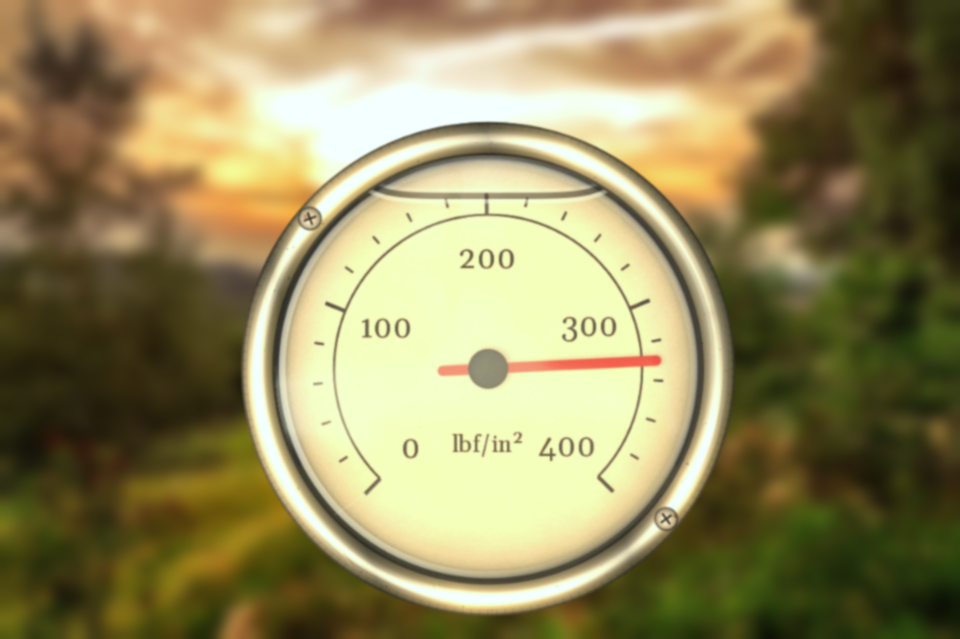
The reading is {"value": 330, "unit": "psi"}
